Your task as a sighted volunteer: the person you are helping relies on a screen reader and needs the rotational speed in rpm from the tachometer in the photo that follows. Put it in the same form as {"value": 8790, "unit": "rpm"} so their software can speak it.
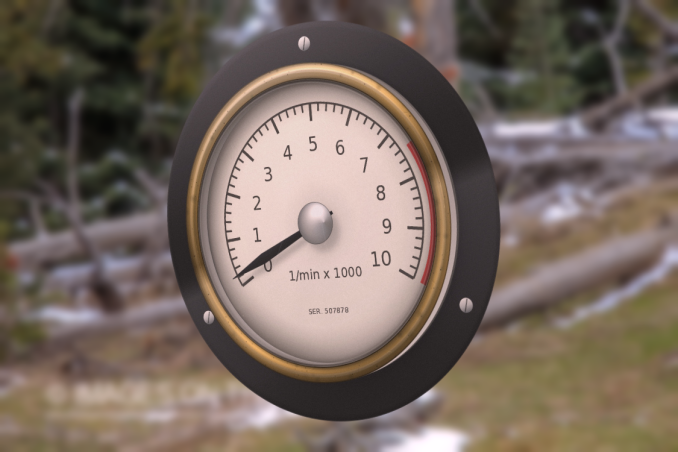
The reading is {"value": 200, "unit": "rpm"}
